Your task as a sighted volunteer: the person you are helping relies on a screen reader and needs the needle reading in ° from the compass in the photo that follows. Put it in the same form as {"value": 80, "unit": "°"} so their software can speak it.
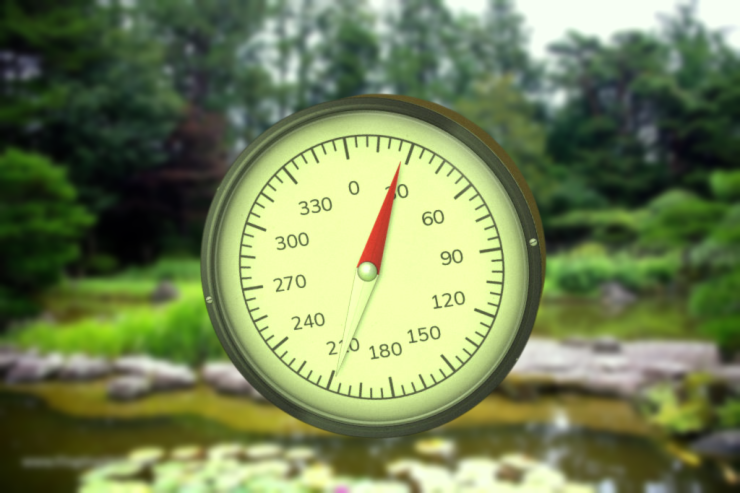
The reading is {"value": 27.5, "unit": "°"}
